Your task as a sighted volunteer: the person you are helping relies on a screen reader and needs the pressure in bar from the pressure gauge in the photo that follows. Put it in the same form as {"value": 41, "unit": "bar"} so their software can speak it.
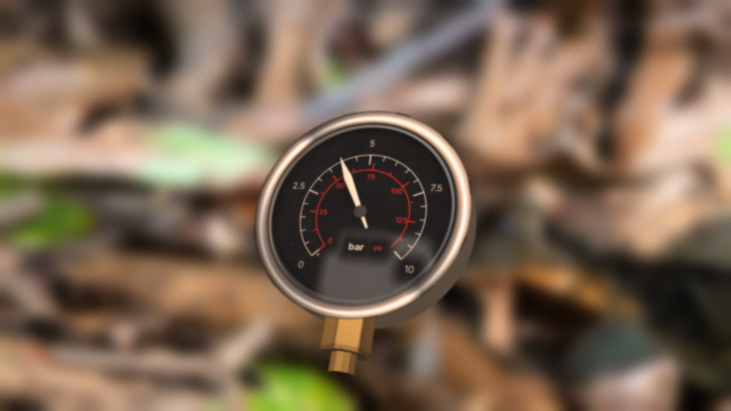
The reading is {"value": 4, "unit": "bar"}
